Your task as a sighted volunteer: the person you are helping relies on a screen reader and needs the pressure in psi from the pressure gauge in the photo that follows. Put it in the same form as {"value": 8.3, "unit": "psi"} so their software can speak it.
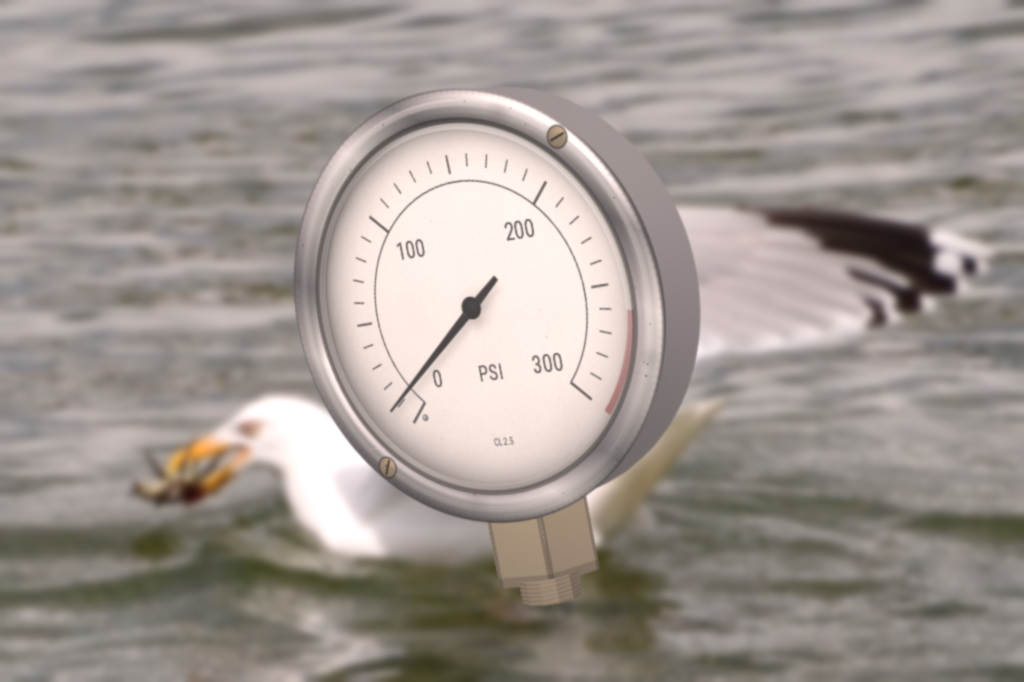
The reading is {"value": 10, "unit": "psi"}
